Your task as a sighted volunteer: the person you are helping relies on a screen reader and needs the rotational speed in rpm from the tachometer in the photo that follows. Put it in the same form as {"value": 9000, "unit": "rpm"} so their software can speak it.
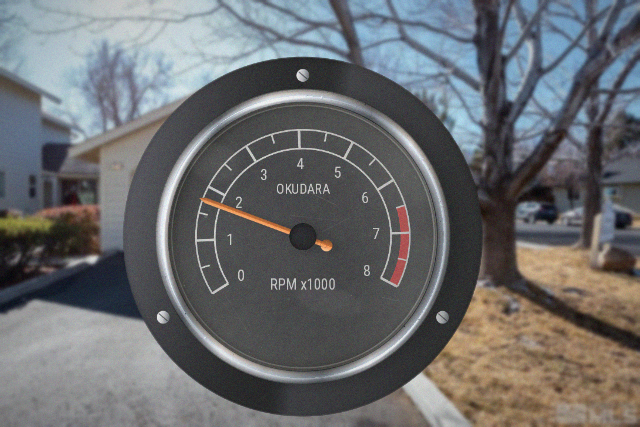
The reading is {"value": 1750, "unit": "rpm"}
